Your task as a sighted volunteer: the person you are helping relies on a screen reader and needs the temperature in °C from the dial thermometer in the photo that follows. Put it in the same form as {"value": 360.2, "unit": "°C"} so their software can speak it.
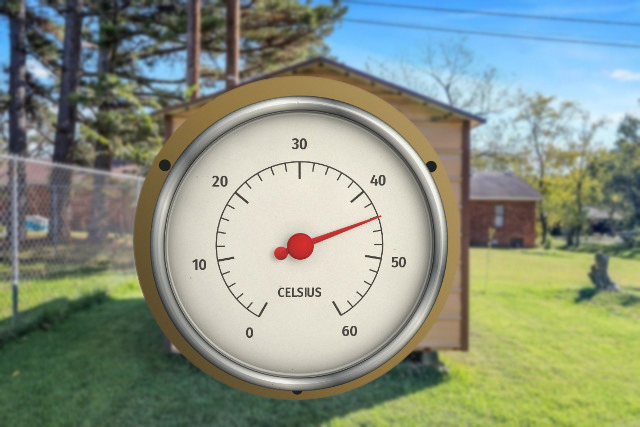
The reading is {"value": 44, "unit": "°C"}
